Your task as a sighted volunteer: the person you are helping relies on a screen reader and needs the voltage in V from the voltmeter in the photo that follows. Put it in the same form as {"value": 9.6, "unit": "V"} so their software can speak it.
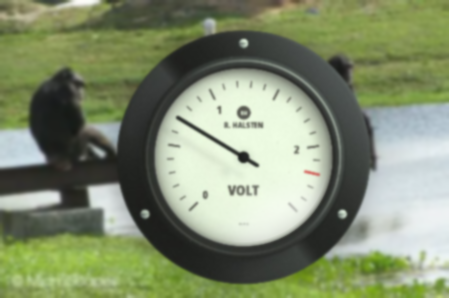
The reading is {"value": 0.7, "unit": "V"}
